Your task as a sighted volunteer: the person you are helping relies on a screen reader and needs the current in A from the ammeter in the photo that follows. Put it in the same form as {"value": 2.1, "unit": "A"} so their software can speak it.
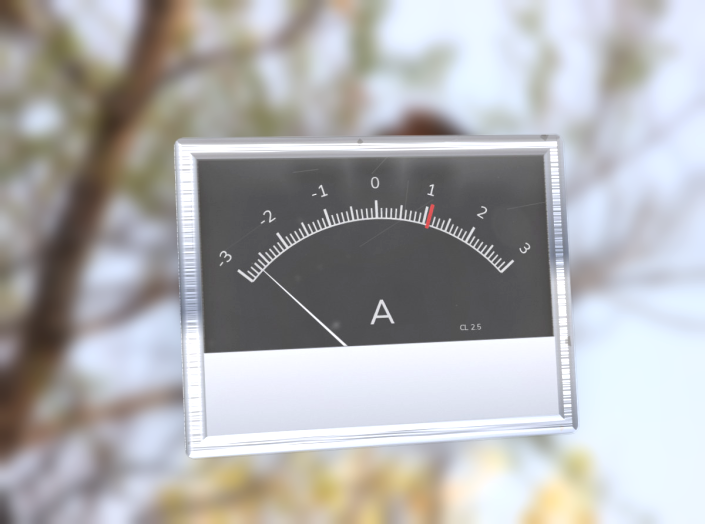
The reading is {"value": -2.7, "unit": "A"}
